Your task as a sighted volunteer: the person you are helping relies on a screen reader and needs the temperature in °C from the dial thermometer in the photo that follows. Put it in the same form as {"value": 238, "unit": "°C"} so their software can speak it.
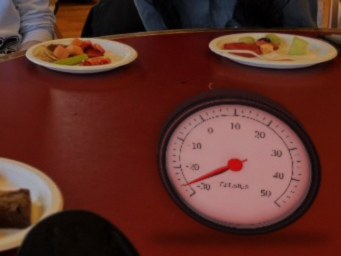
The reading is {"value": -26, "unit": "°C"}
